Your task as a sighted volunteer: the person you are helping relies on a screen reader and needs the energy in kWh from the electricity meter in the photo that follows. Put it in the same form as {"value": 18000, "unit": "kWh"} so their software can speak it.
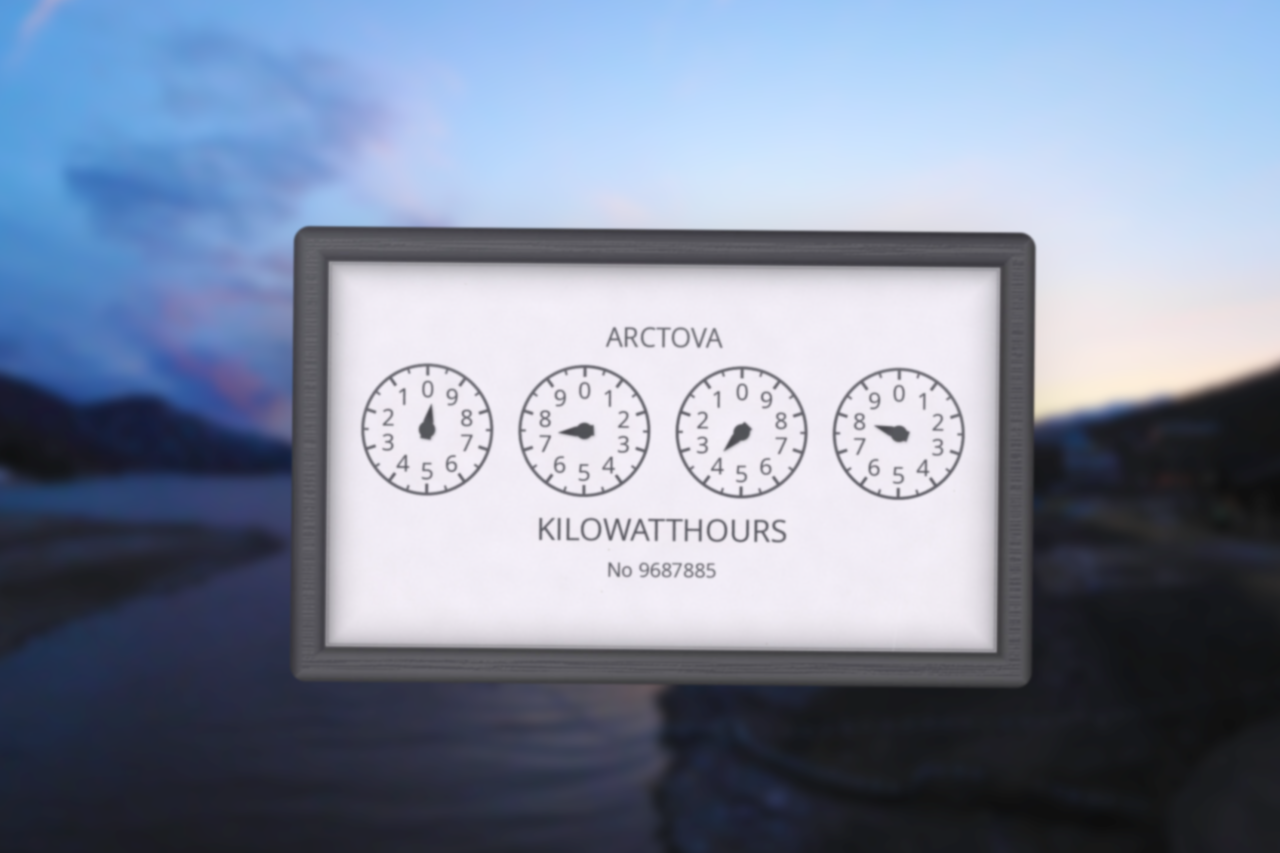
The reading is {"value": 9738, "unit": "kWh"}
